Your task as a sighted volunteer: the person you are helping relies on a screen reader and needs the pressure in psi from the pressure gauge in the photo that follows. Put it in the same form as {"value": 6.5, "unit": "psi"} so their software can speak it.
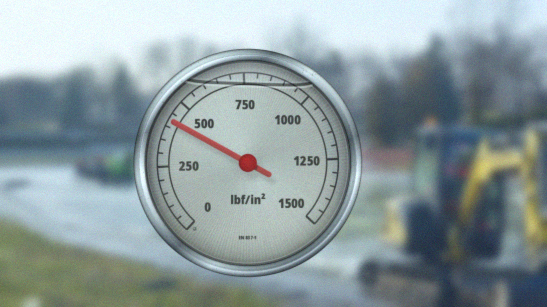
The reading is {"value": 425, "unit": "psi"}
